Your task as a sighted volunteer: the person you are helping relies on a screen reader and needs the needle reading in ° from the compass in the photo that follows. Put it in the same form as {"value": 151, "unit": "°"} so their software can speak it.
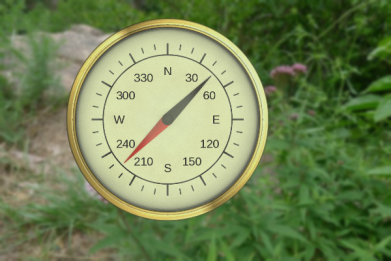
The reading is {"value": 225, "unit": "°"}
